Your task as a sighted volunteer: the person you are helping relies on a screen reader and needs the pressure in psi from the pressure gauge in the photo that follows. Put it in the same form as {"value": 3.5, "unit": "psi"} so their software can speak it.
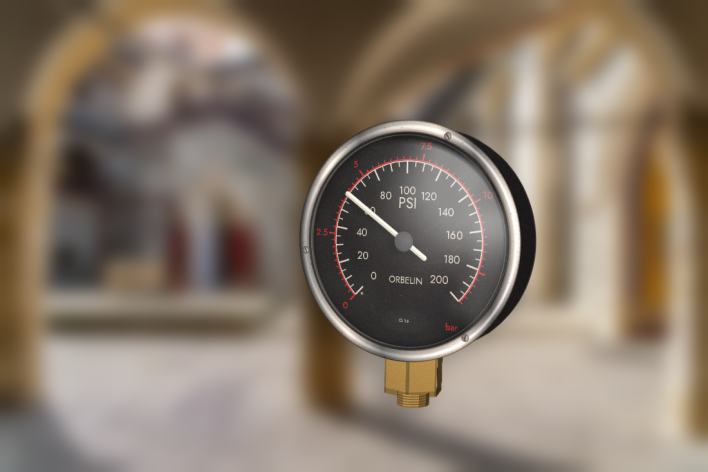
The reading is {"value": 60, "unit": "psi"}
